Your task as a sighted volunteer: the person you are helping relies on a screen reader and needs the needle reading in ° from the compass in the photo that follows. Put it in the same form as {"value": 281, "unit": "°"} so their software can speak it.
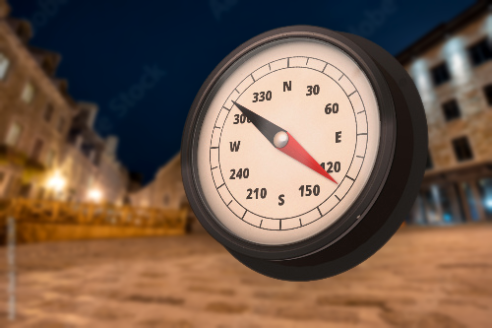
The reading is {"value": 127.5, "unit": "°"}
